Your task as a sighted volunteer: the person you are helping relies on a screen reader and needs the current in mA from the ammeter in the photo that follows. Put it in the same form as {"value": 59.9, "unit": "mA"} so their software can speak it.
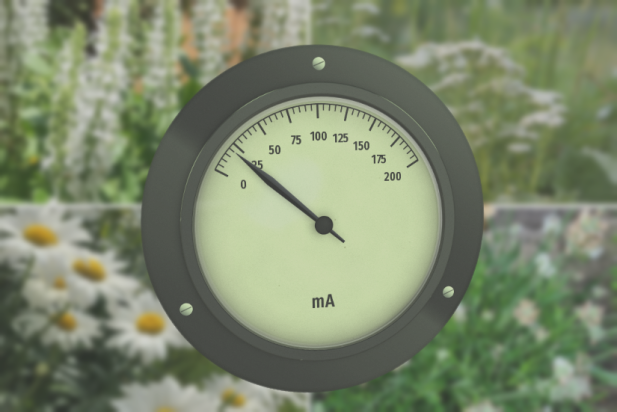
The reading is {"value": 20, "unit": "mA"}
